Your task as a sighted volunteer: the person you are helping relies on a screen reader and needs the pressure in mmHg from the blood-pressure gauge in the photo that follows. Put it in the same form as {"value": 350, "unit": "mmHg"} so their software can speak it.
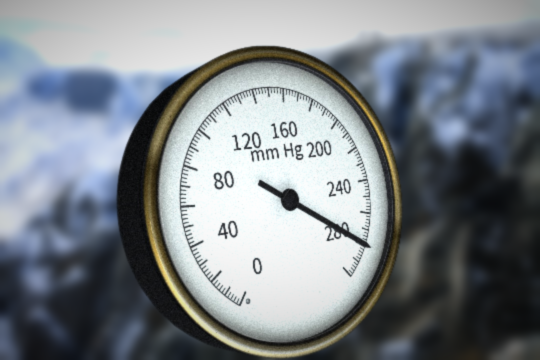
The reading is {"value": 280, "unit": "mmHg"}
